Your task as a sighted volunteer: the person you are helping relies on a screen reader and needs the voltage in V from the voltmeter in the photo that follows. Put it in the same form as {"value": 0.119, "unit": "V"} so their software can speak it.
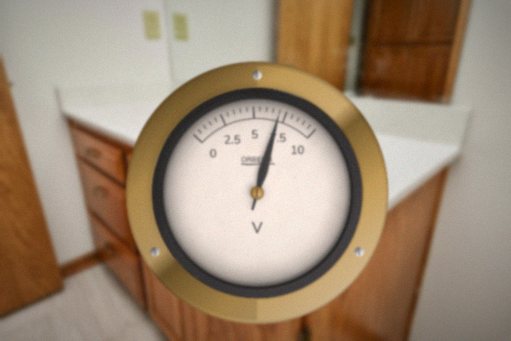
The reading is {"value": 7, "unit": "V"}
